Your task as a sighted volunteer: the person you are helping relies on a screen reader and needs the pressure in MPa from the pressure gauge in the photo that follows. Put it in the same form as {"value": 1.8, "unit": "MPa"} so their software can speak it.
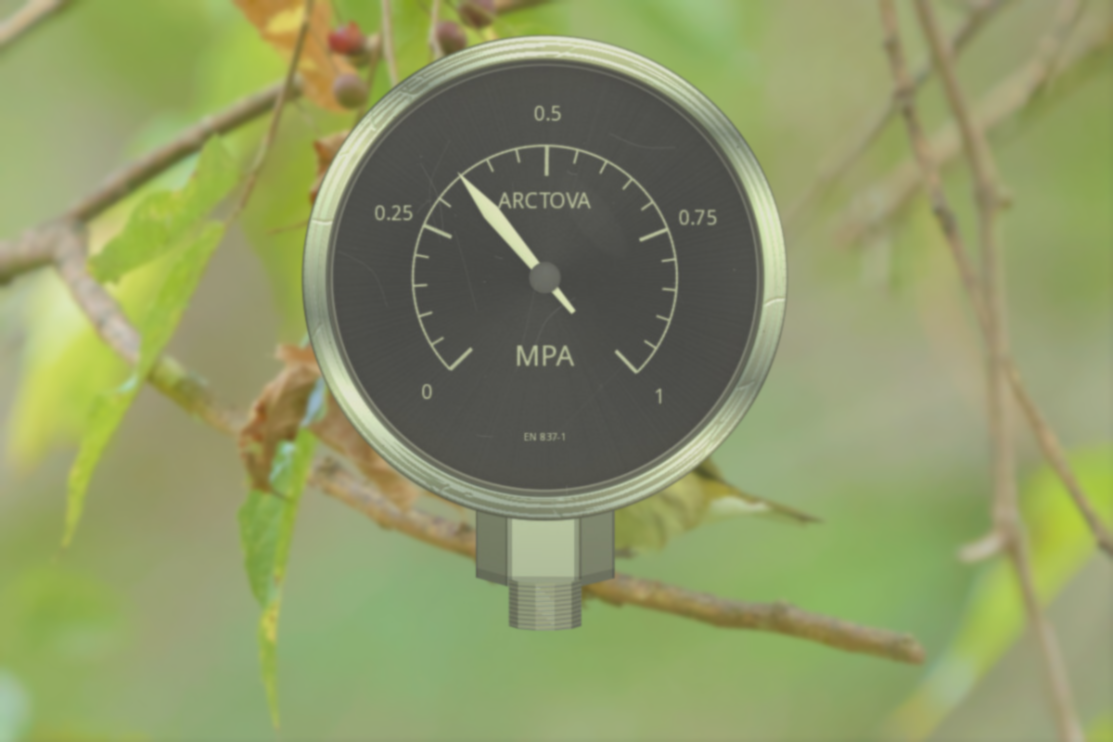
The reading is {"value": 0.35, "unit": "MPa"}
